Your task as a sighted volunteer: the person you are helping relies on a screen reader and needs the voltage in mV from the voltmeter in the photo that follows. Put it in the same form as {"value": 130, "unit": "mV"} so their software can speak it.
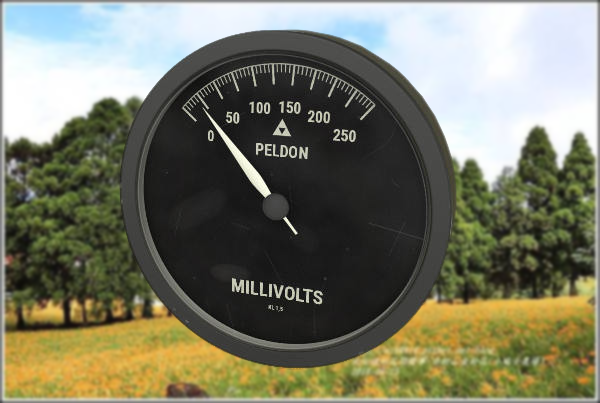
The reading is {"value": 25, "unit": "mV"}
